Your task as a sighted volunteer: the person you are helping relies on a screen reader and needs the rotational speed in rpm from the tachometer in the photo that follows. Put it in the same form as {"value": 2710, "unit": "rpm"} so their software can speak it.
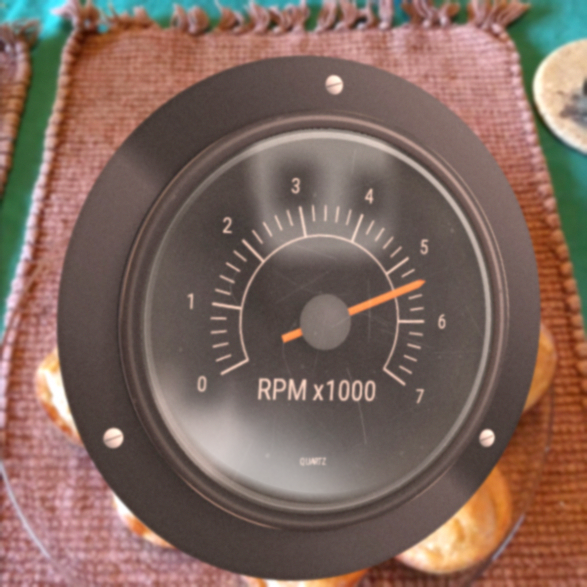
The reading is {"value": 5400, "unit": "rpm"}
